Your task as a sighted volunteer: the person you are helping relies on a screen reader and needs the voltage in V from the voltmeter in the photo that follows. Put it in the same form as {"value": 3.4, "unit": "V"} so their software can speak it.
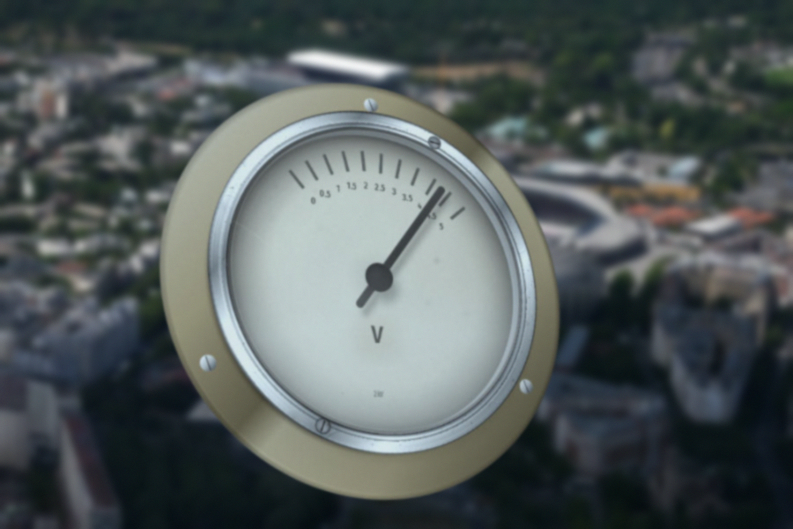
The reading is {"value": 4.25, "unit": "V"}
